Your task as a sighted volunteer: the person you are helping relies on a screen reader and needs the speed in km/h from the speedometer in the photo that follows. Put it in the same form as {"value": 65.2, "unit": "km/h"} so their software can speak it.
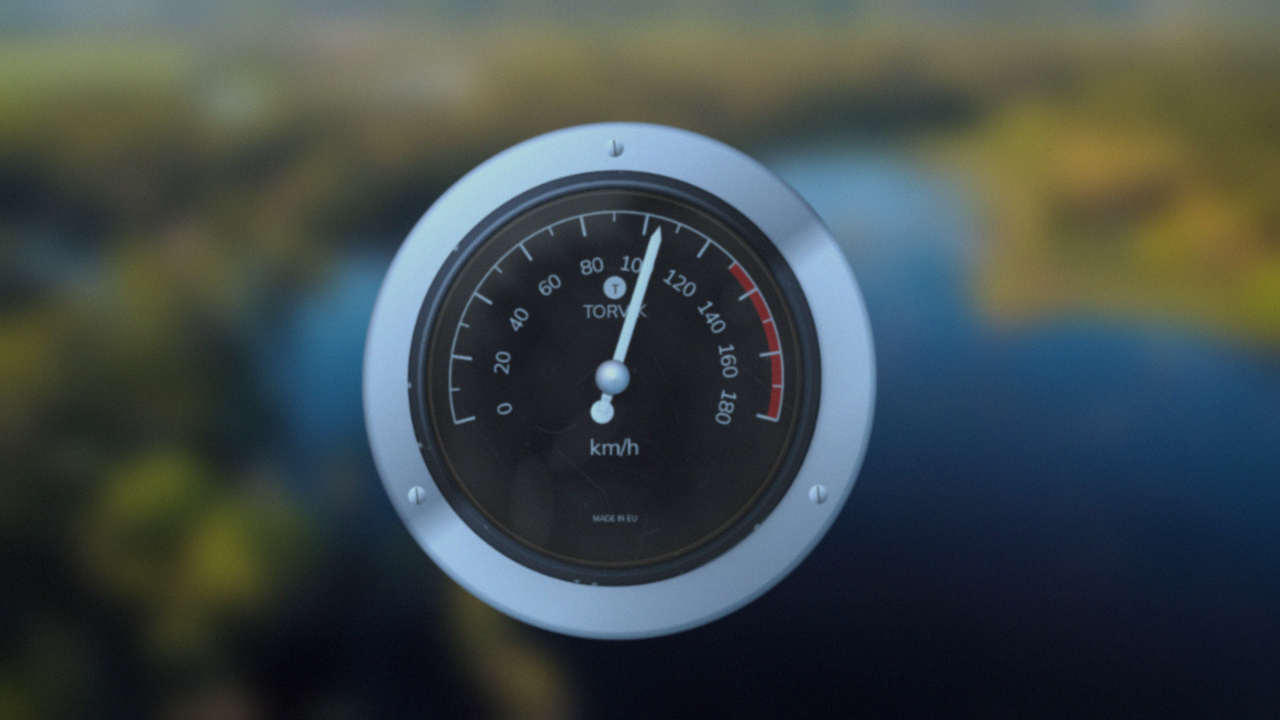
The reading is {"value": 105, "unit": "km/h"}
